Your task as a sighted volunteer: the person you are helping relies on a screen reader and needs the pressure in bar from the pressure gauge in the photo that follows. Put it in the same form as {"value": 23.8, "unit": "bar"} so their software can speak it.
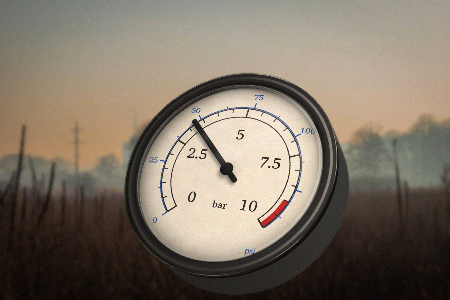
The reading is {"value": 3.25, "unit": "bar"}
